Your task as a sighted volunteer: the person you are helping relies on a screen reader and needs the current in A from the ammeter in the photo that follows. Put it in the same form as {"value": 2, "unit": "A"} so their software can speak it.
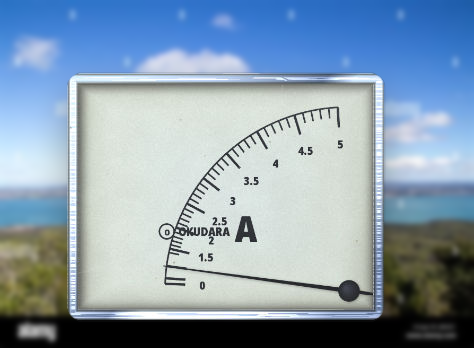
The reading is {"value": 1, "unit": "A"}
